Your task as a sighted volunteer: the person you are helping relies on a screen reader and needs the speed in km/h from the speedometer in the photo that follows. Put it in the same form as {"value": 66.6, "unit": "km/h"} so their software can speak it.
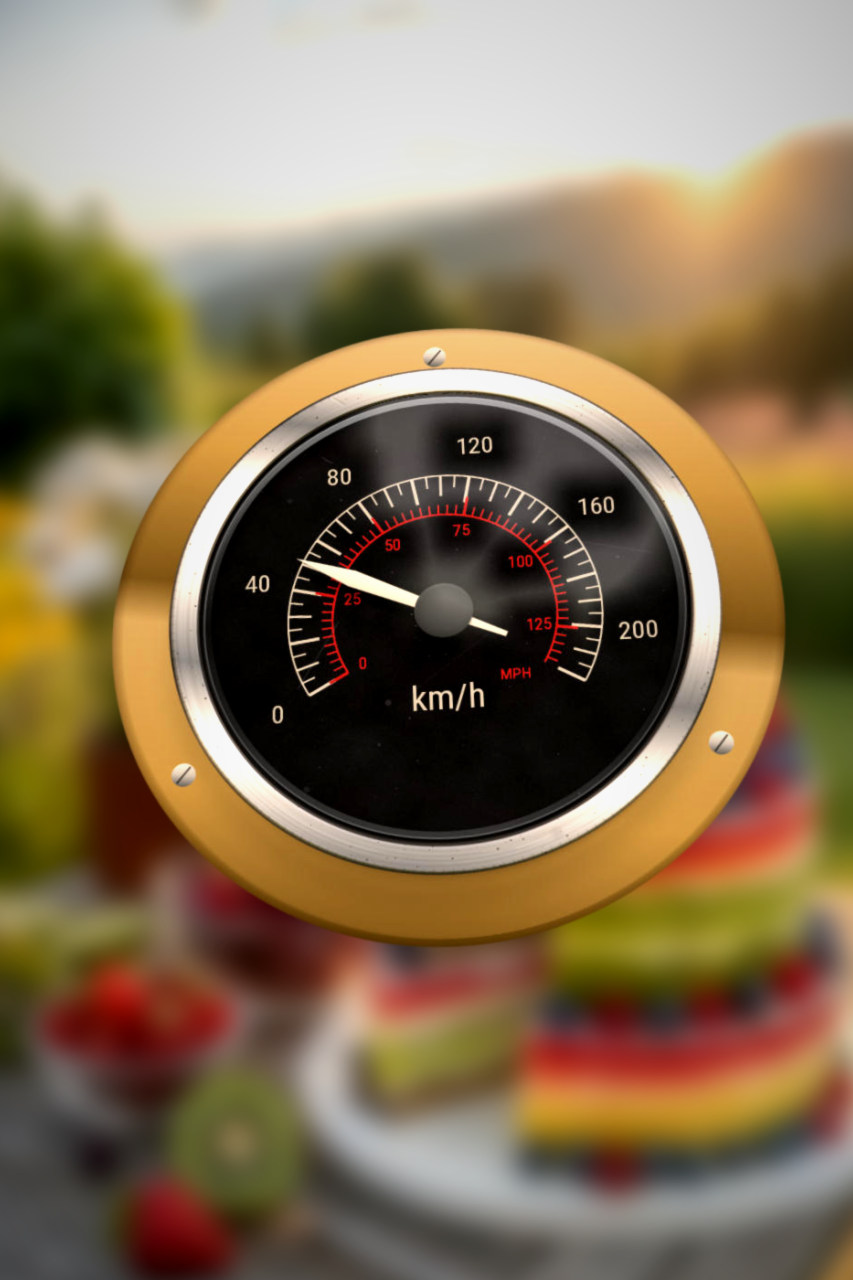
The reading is {"value": 50, "unit": "km/h"}
